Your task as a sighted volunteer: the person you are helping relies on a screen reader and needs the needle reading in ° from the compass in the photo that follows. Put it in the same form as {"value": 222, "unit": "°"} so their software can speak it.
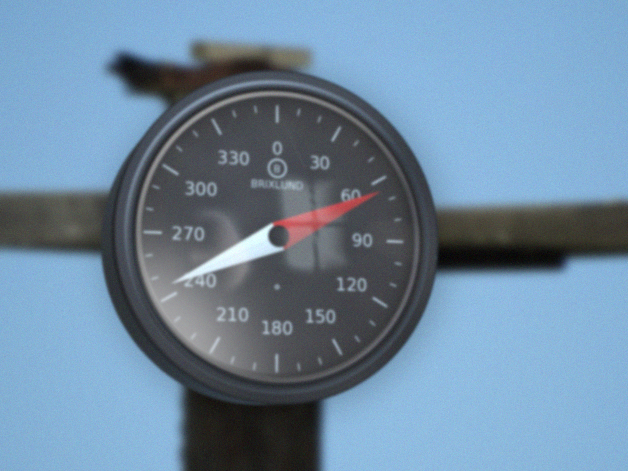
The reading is {"value": 65, "unit": "°"}
